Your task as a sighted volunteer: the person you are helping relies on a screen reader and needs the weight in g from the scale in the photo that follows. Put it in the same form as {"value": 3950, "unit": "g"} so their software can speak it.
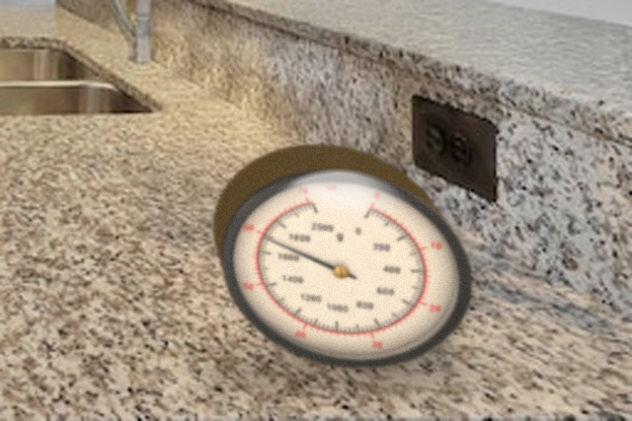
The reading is {"value": 1700, "unit": "g"}
